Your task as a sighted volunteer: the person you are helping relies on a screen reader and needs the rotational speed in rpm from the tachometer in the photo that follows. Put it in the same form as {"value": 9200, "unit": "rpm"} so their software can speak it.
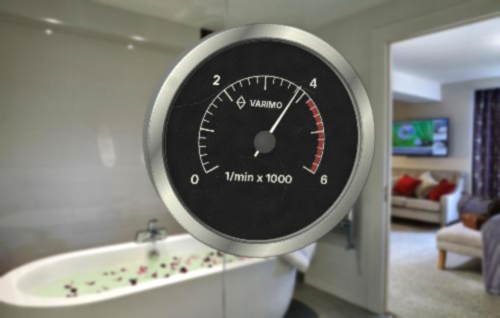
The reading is {"value": 3800, "unit": "rpm"}
